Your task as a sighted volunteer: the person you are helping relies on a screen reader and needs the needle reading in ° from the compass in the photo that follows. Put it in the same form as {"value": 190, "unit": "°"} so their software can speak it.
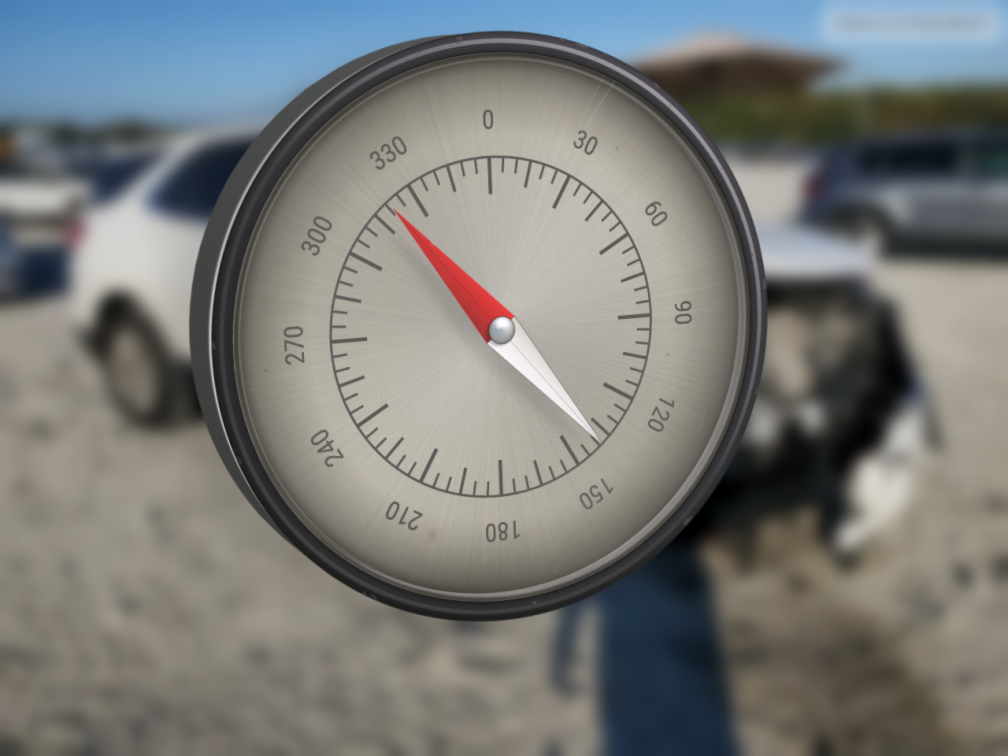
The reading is {"value": 320, "unit": "°"}
